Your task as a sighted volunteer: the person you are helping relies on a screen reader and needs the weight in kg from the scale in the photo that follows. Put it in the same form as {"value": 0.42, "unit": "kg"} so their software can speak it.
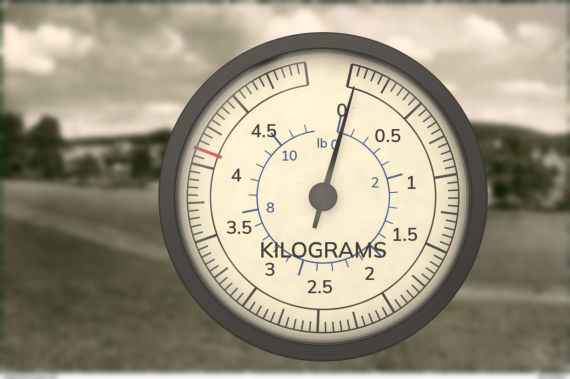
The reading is {"value": 0.05, "unit": "kg"}
